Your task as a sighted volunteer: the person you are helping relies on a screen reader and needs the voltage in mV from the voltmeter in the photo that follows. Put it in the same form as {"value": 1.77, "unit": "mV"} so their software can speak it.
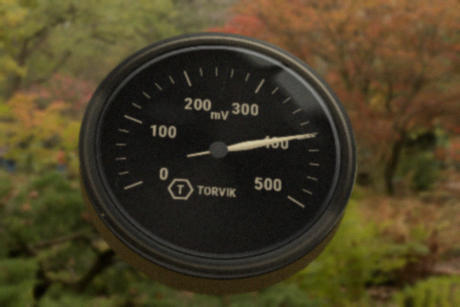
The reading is {"value": 400, "unit": "mV"}
